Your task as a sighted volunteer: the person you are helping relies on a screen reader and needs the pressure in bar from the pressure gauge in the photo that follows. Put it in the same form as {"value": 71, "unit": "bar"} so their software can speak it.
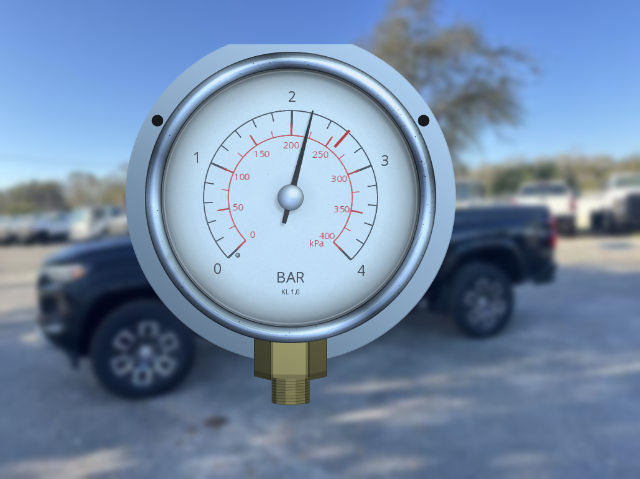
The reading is {"value": 2.2, "unit": "bar"}
